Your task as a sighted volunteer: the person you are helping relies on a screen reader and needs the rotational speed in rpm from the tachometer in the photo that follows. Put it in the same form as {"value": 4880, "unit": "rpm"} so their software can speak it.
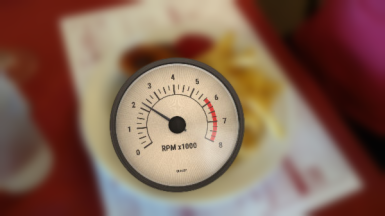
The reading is {"value": 2250, "unit": "rpm"}
